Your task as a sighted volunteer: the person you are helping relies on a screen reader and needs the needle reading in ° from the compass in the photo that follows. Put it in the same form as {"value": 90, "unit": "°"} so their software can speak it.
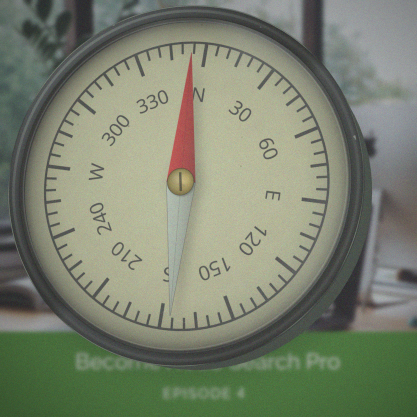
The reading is {"value": 355, "unit": "°"}
